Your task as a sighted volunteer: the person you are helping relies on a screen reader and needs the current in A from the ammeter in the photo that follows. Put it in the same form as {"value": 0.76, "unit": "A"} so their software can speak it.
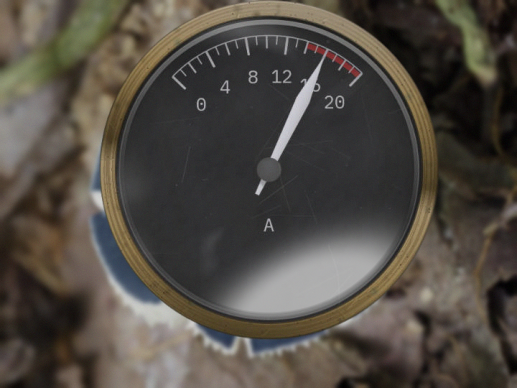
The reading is {"value": 16, "unit": "A"}
